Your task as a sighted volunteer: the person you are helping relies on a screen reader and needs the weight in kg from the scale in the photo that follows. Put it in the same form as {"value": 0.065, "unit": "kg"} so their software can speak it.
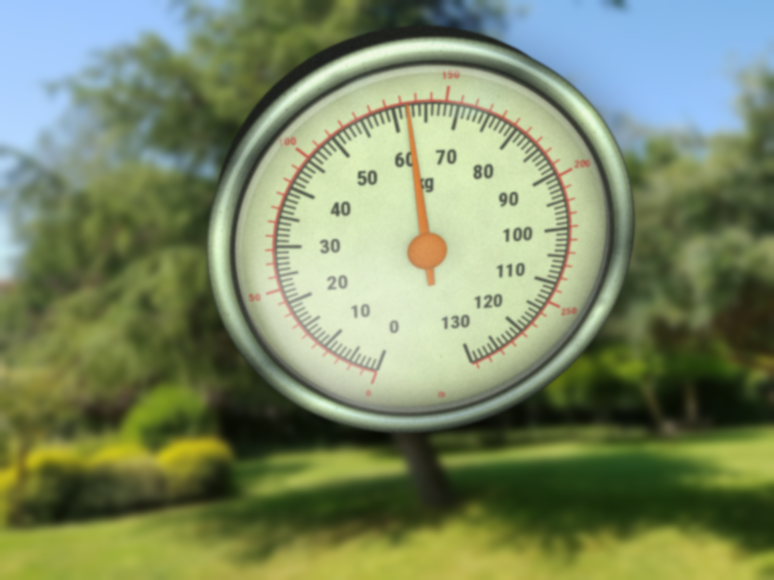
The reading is {"value": 62, "unit": "kg"}
